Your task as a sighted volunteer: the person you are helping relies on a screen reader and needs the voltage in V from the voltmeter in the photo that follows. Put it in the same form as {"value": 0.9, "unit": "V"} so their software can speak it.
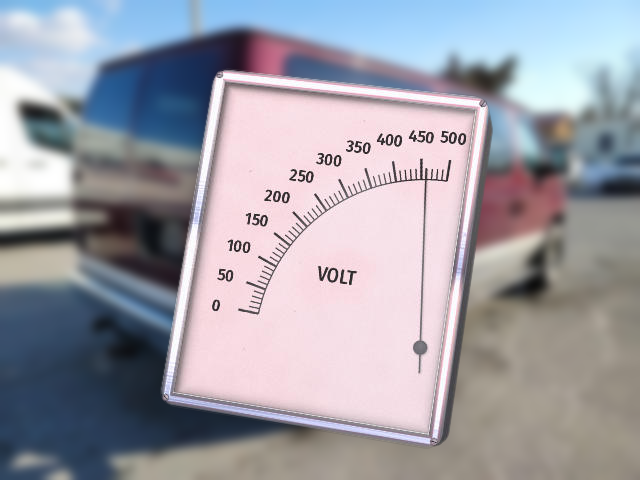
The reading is {"value": 460, "unit": "V"}
